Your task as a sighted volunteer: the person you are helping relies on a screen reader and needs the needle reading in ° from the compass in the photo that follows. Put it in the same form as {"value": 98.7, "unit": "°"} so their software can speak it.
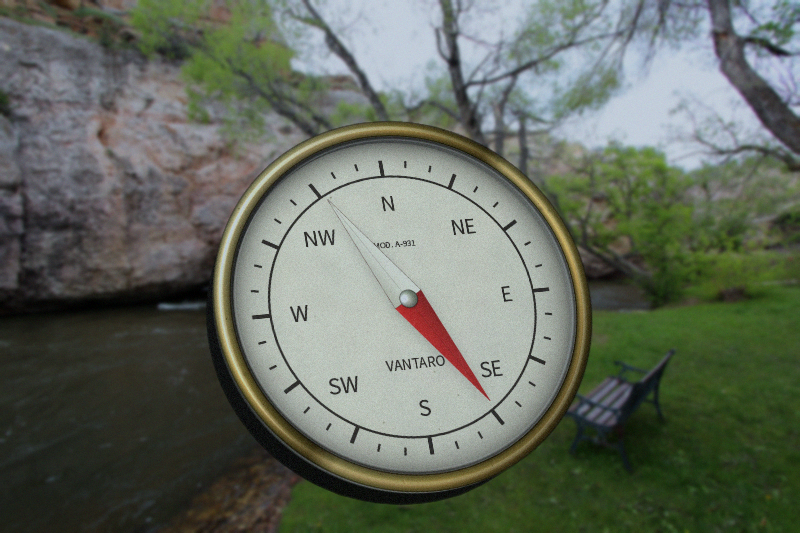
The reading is {"value": 150, "unit": "°"}
